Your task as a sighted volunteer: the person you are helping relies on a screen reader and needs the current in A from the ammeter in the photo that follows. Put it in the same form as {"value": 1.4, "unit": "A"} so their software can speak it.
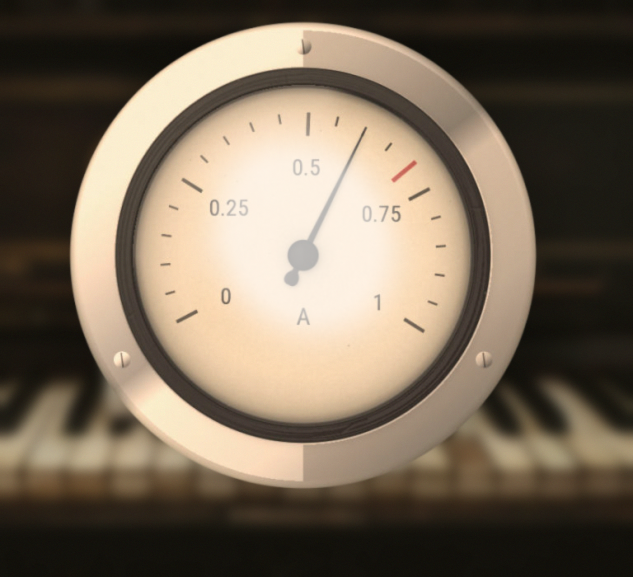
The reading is {"value": 0.6, "unit": "A"}
